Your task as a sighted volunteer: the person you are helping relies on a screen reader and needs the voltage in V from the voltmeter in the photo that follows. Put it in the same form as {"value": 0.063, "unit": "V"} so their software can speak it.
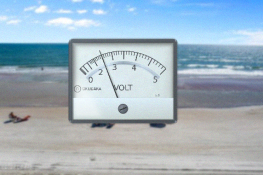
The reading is {"value": 2.5, "unit": "V"}
